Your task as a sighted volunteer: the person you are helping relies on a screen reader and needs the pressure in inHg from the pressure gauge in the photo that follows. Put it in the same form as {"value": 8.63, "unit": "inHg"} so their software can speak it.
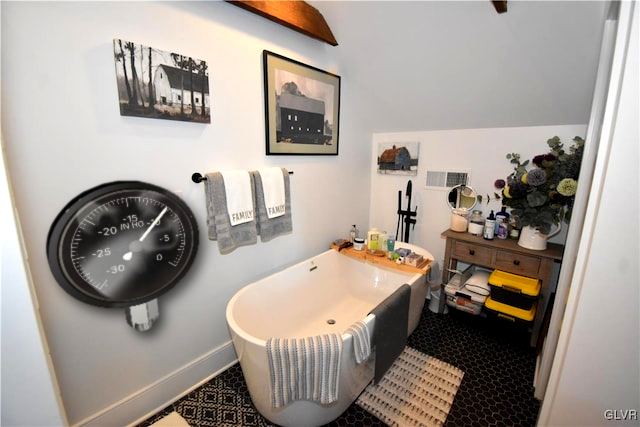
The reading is {"value": -10, "unit": "inHg"}
